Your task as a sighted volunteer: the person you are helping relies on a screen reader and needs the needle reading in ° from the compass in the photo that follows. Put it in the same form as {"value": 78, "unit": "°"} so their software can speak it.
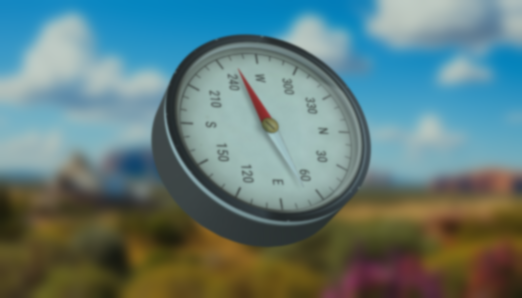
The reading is {"value": 250, "unit": "°"}
